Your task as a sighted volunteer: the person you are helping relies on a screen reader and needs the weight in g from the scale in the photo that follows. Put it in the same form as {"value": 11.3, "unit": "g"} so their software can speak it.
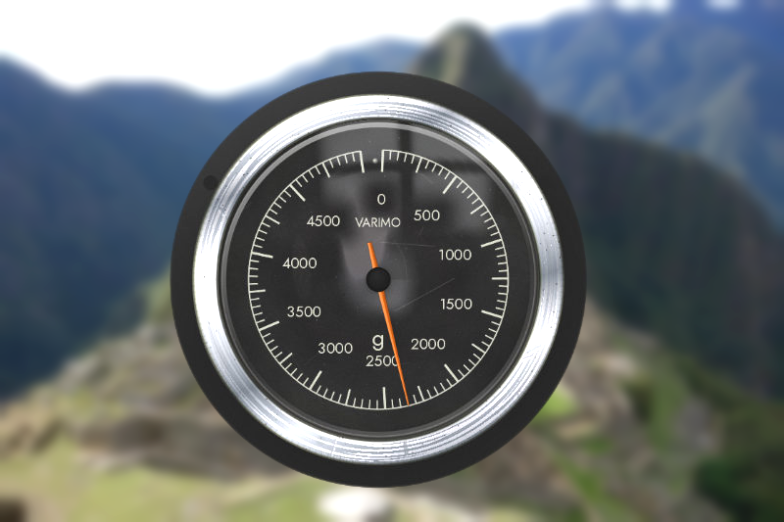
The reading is {"value": 2350, "unit": "g"}
